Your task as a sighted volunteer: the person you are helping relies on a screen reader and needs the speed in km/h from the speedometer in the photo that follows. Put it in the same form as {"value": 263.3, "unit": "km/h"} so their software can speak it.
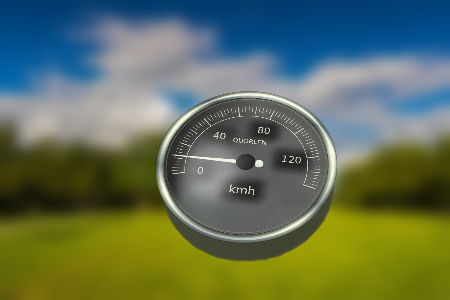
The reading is {"value": 10, "unit": "km/h"}
